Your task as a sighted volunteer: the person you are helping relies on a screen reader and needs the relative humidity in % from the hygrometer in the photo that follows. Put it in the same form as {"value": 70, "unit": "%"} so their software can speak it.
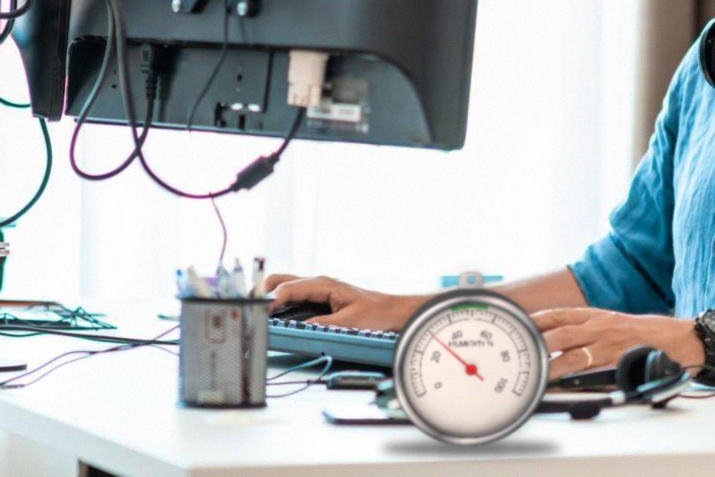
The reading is {"value": 30, "unit": "%"}
